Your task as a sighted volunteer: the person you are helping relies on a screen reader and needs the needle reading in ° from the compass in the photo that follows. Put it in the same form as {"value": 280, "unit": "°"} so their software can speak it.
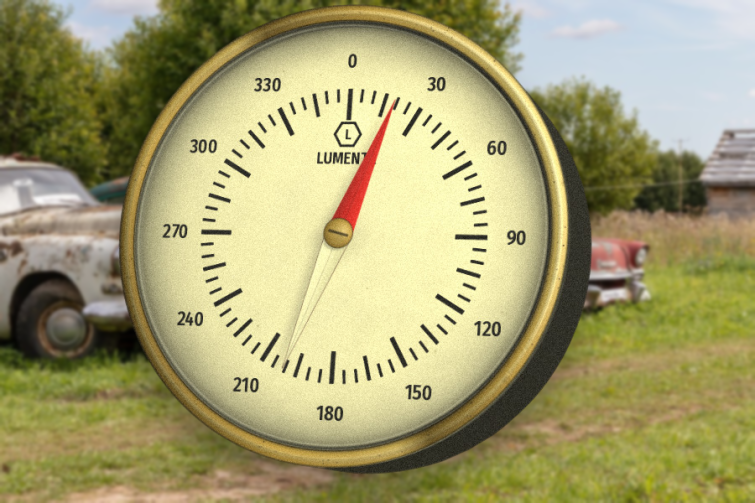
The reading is {"value": 20, "unit": "°"}
